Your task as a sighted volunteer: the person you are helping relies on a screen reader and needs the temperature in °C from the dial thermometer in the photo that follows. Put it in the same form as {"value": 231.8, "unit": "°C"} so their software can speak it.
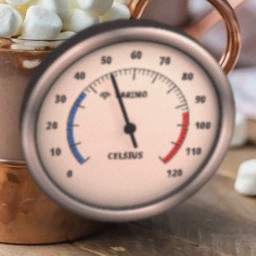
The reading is {"value": 50, "unit": "°C"}
